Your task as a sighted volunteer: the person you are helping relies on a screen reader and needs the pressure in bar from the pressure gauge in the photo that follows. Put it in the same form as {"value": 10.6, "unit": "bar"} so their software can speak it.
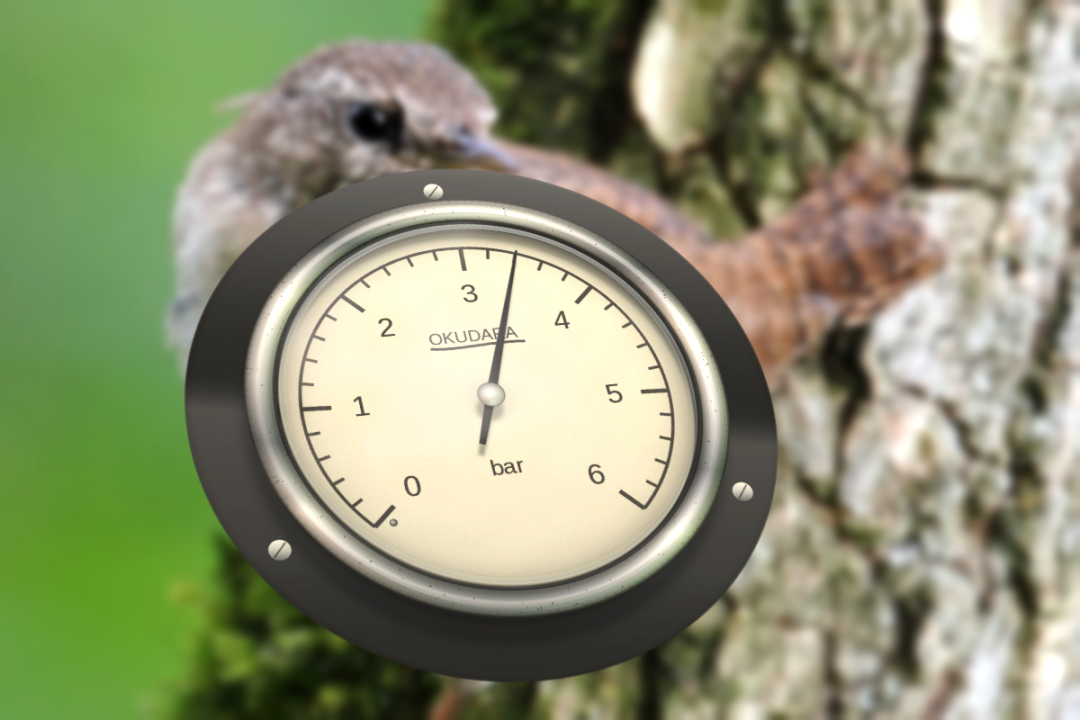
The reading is {"value": 3.4, "unit": "bar"}
